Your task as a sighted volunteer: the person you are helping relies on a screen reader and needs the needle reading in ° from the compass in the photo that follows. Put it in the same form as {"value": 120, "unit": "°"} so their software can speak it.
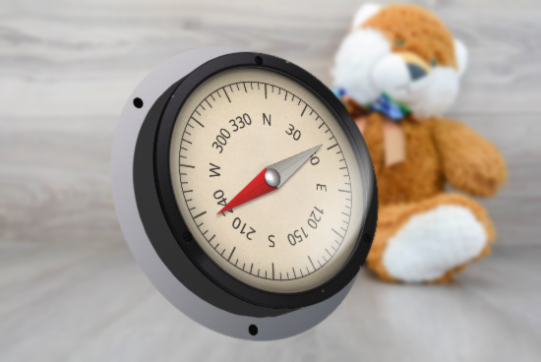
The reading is {"value": 235, "unit": "°"}
